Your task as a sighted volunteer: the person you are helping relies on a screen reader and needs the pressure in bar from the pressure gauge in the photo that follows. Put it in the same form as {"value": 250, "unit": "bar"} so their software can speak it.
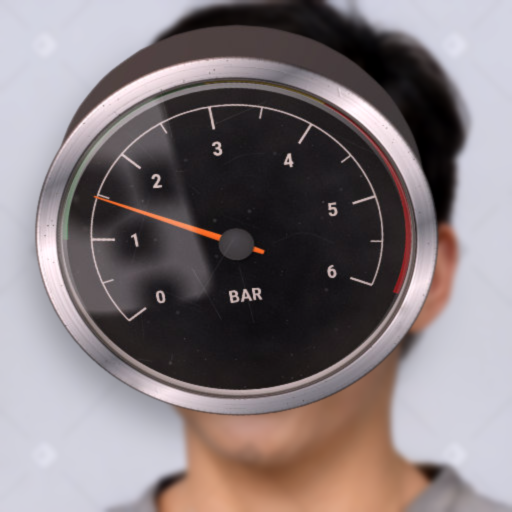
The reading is {"value": 1.5, "unit": "bar"}
